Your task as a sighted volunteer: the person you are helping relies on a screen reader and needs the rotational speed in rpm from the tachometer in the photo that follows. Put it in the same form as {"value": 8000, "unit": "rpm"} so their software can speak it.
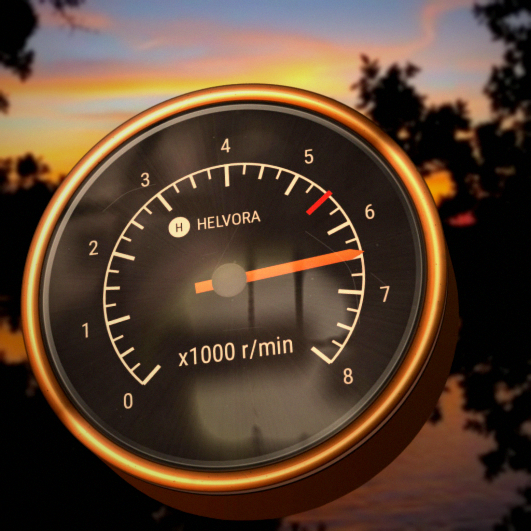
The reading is {"value": 6500, "unit": "rpm"}
